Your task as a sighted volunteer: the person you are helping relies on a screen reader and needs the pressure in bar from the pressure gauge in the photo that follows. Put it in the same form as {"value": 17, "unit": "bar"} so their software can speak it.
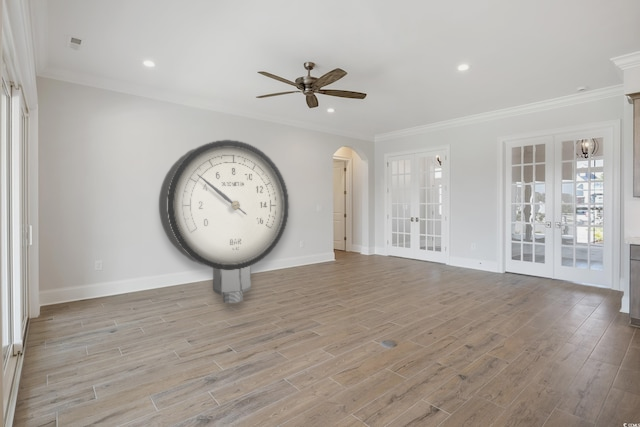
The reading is {"value": 4.5, "unit": "bar"}
